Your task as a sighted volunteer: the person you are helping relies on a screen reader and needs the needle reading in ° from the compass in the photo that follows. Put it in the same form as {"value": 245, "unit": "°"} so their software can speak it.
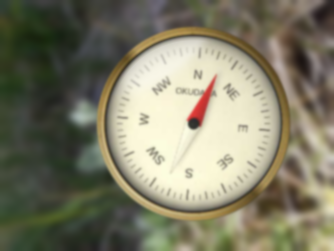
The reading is {"value": 20, "unit": "°"}
